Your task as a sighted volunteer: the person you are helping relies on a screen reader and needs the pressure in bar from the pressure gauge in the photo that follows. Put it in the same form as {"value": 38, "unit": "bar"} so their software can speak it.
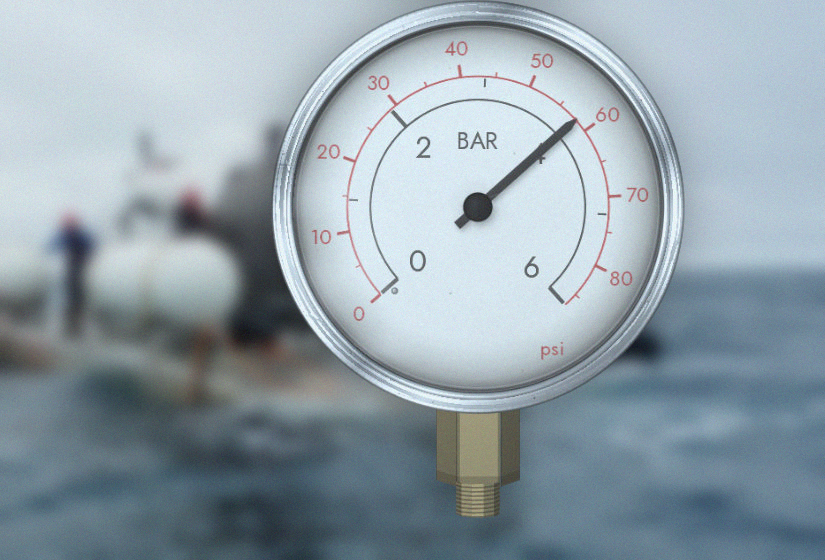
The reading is {"value": 4, "unit": "bar"}
